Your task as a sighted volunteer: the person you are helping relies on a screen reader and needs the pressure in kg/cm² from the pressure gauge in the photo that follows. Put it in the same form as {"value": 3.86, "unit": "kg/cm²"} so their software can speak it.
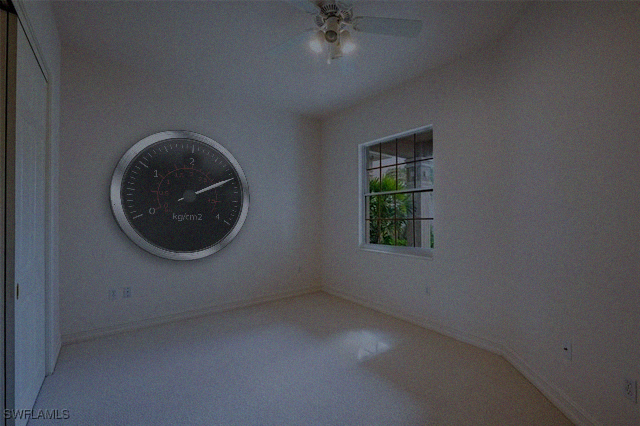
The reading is {"value": 3, "unit": "kg/cm²"}
